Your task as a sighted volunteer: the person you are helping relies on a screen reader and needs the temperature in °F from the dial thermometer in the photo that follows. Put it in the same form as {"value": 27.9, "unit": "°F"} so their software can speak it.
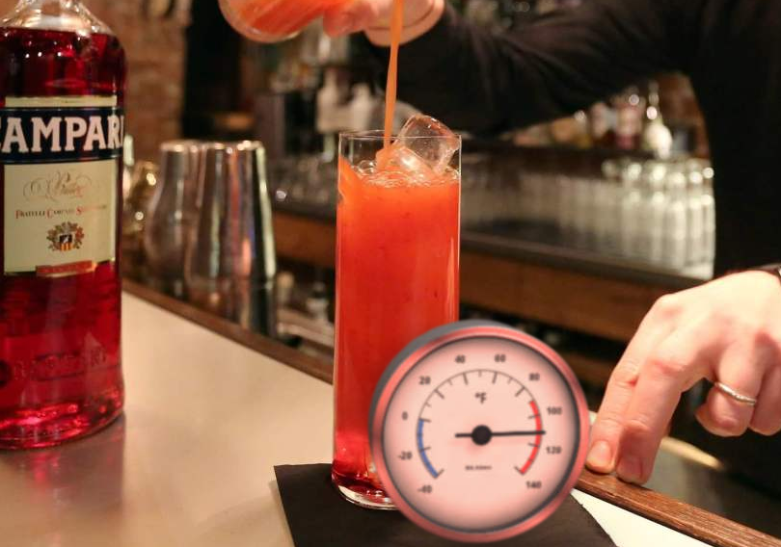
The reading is {"value": 110, "unit": "°F"}
